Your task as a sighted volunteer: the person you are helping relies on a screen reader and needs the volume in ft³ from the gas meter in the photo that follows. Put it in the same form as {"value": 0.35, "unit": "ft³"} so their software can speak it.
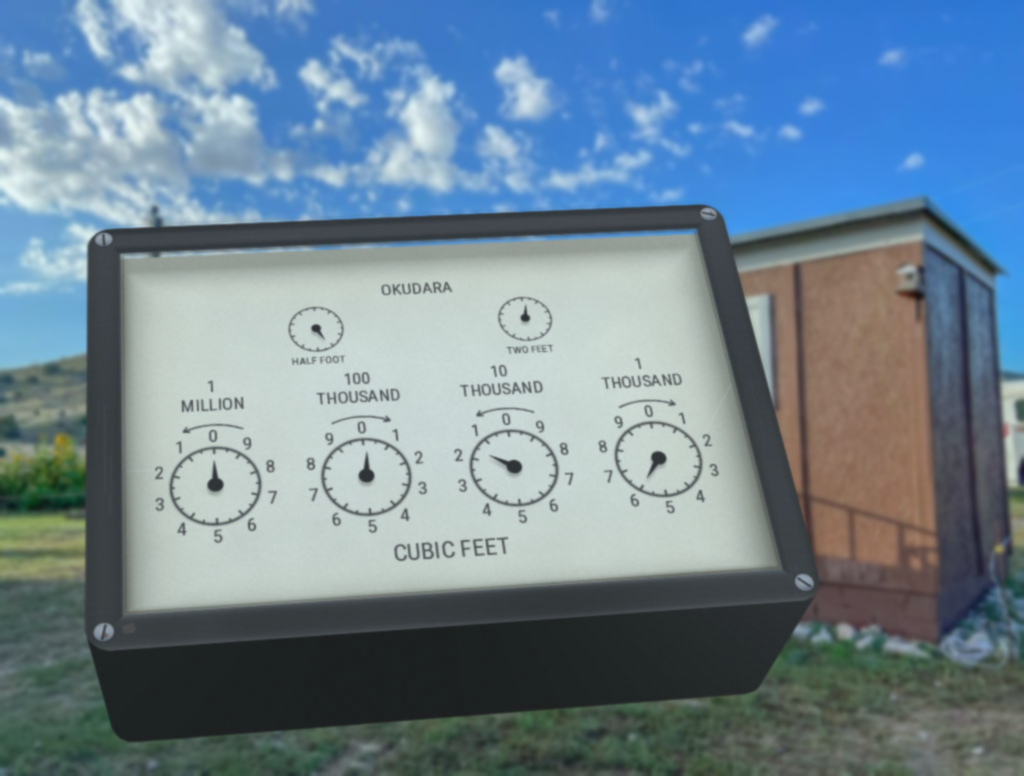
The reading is {"value": 1600, "unit": "ft³"}
